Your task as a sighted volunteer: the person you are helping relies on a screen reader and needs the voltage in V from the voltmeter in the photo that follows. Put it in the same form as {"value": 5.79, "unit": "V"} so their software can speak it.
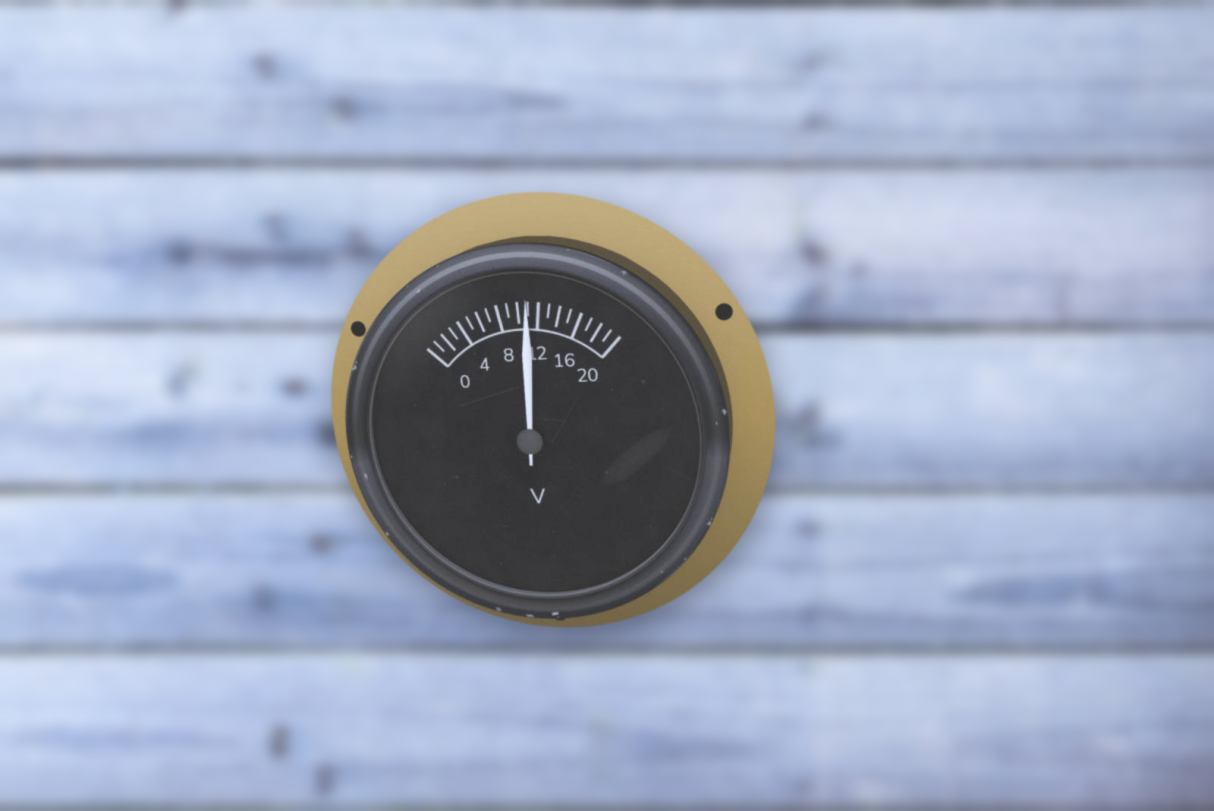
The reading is {"value": 11, "unit": "V"}
